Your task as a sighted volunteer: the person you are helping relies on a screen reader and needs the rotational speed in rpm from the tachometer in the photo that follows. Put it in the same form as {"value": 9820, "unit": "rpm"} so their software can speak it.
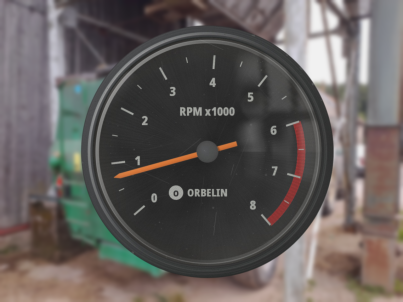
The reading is {"value": 750, "unit": "rpm"}
